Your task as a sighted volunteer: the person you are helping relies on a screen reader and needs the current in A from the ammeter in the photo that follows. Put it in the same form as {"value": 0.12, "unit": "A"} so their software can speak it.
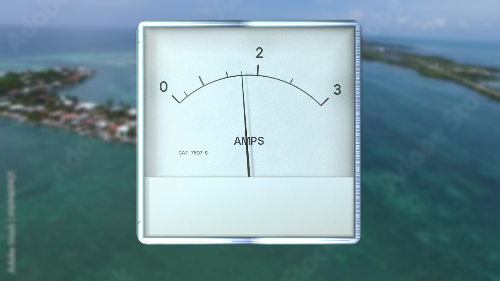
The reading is {"value": 1.75, "unit": "A"}
